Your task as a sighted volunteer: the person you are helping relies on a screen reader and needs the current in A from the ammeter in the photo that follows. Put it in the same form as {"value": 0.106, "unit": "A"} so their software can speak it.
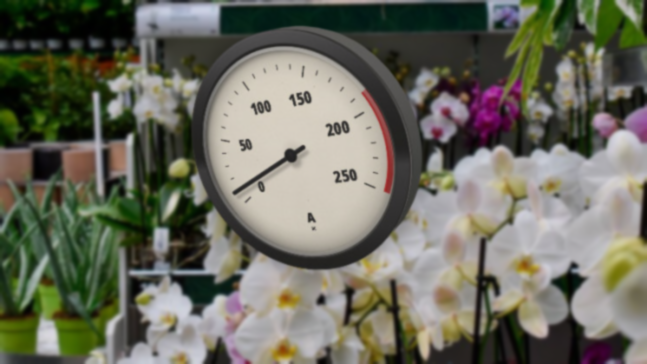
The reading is {"value": 10, "unit": "A"}
